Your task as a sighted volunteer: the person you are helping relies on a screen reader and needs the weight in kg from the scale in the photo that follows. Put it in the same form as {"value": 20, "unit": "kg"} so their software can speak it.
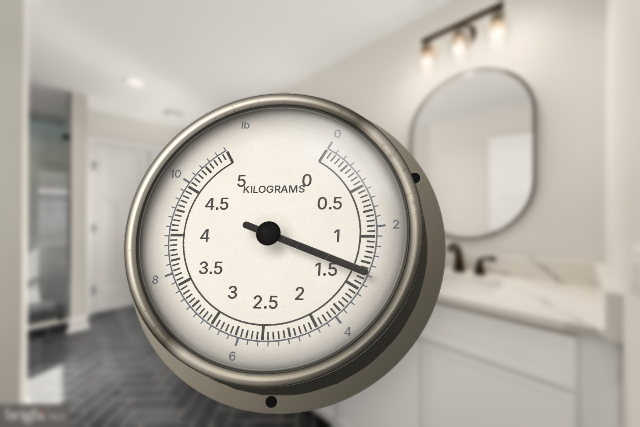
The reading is {"value": 1.35, "unit": "kg"}
